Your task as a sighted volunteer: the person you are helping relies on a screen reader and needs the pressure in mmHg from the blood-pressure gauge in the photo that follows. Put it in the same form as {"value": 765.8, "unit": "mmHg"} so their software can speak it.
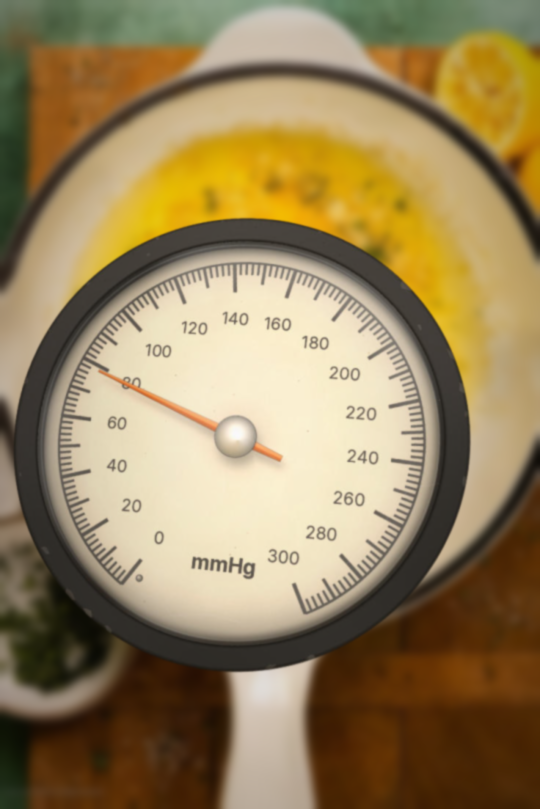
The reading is {"value": 78, "unit": "mmHg"}
